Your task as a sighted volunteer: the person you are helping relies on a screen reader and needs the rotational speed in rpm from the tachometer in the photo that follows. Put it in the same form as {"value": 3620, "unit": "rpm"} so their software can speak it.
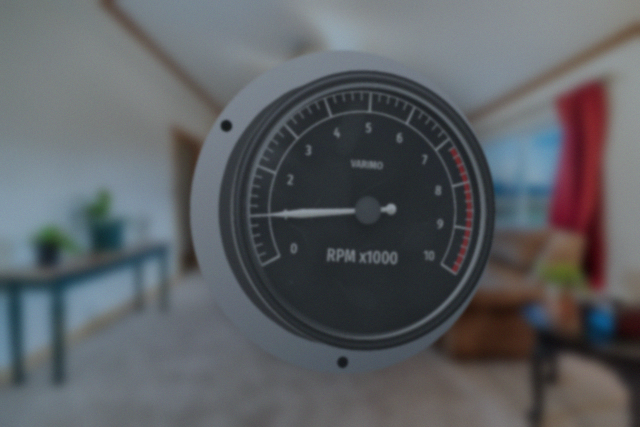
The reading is {"value": 1000, "unit": "rpm"}
